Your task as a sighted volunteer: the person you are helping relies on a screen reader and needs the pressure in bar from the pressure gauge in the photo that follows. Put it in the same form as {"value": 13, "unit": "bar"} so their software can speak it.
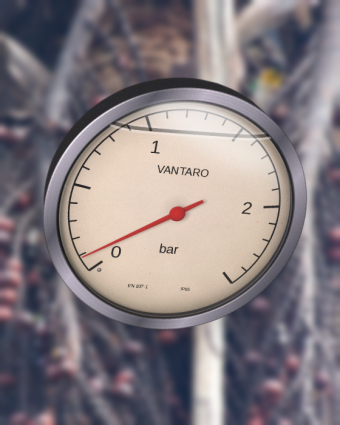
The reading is {"value": 0.1, "unit": "bar"}
